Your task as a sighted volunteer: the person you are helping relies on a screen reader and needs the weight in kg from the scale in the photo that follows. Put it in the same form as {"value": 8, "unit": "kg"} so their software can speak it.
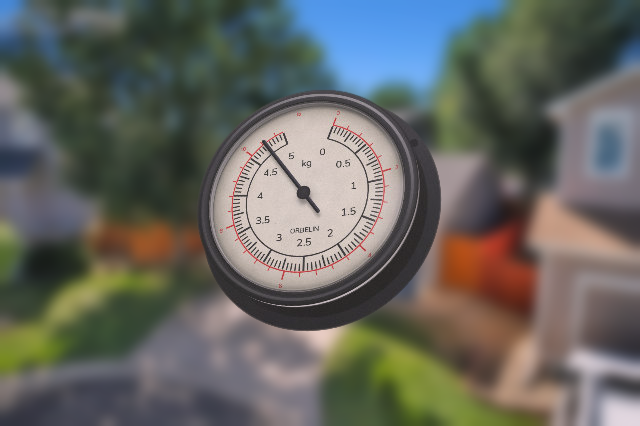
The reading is {"value": 4.75, "unit": "kg"}
